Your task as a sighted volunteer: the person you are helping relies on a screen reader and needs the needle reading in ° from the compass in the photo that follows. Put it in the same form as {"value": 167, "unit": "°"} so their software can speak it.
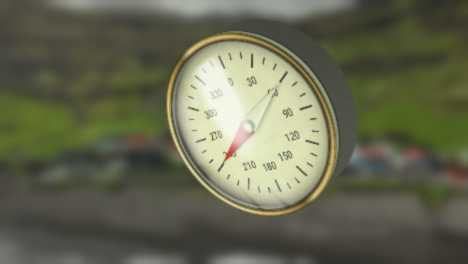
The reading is {"value": 240, "unit": "°"}
